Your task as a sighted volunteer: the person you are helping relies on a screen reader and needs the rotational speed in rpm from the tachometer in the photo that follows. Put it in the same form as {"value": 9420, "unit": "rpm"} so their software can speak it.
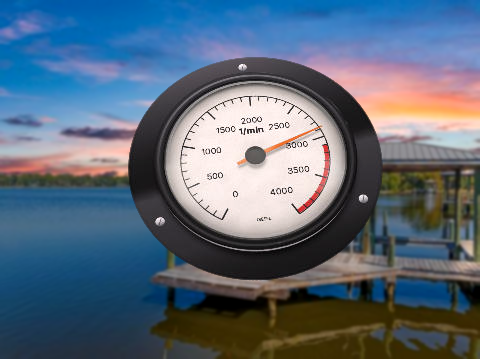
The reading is {"value": 2900, "unit": "rpm"}
